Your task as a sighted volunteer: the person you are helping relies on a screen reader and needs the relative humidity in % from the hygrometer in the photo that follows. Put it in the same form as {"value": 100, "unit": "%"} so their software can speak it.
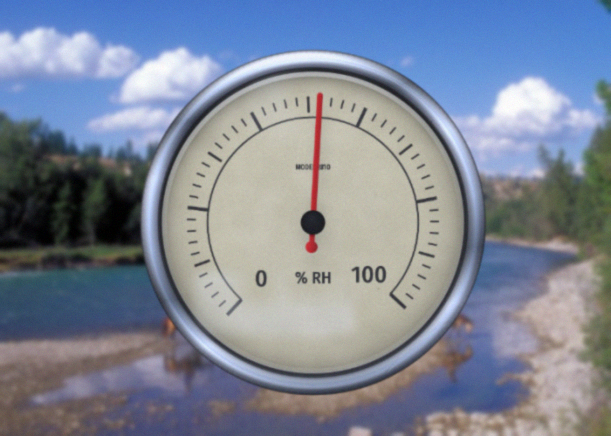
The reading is {"value": 52, "unit": "%"}
